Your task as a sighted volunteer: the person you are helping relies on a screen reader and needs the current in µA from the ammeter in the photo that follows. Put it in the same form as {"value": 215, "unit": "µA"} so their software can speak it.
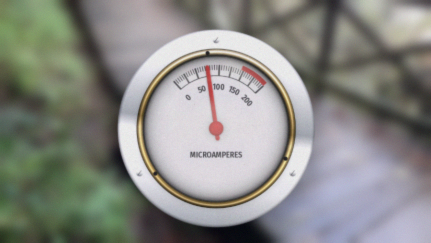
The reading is {"value": 75, "unit": "µA"}
